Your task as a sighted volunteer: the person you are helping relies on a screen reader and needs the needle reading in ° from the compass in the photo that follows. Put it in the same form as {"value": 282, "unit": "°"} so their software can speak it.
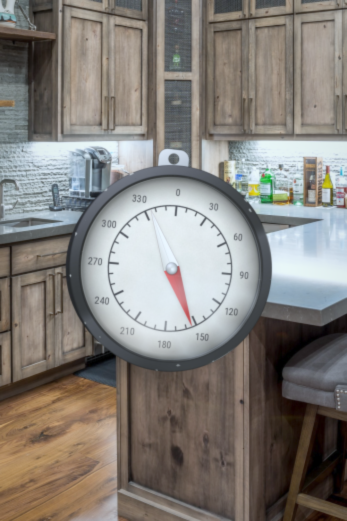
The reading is {"value": 155, "unit": "°"}
